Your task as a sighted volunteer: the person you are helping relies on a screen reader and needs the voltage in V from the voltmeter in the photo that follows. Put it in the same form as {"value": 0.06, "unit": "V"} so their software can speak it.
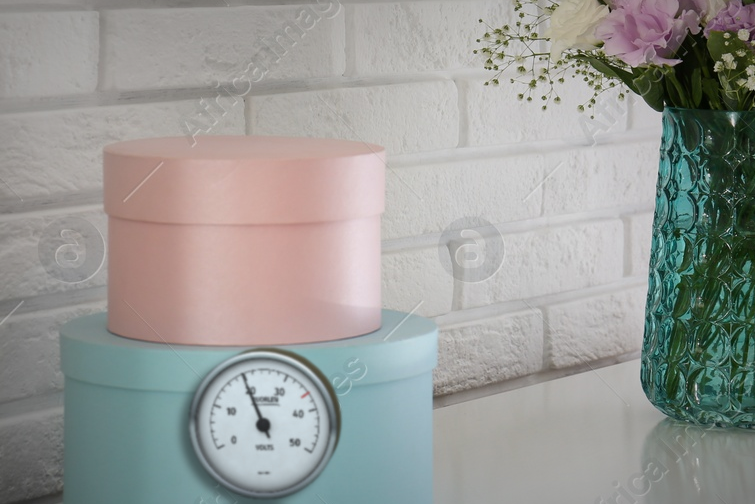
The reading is {"value": 20, "unit": "V"}
